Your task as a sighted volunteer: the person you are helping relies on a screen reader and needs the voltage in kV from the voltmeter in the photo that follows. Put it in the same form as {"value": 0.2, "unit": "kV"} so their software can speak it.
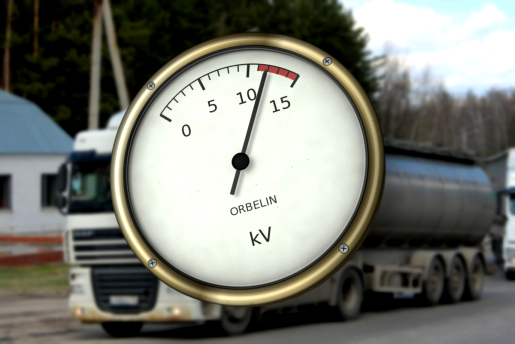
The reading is {"value": 12, "unit": "kV"}
